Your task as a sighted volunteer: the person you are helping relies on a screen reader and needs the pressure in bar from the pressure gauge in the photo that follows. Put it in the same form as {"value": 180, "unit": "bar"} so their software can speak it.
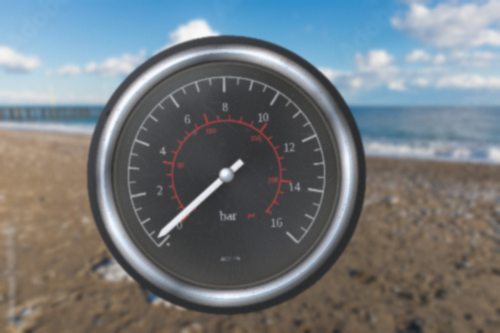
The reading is {"value": 0.25, "unit": "bar"}
